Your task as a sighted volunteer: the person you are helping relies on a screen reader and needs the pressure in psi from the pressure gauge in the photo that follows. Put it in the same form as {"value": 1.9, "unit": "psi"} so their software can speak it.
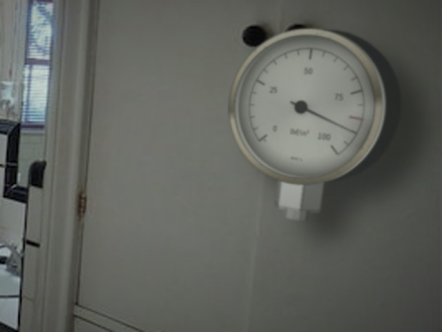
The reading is {"value": 90, "unit": "psi"}
